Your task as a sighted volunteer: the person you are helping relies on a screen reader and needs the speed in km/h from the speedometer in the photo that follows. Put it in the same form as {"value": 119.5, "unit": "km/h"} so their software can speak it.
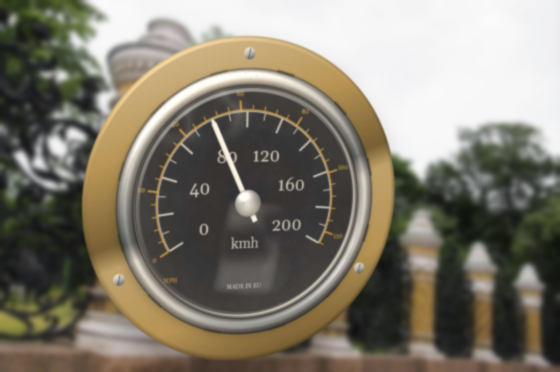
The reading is {"value": 80, "unit": "km/h"}
